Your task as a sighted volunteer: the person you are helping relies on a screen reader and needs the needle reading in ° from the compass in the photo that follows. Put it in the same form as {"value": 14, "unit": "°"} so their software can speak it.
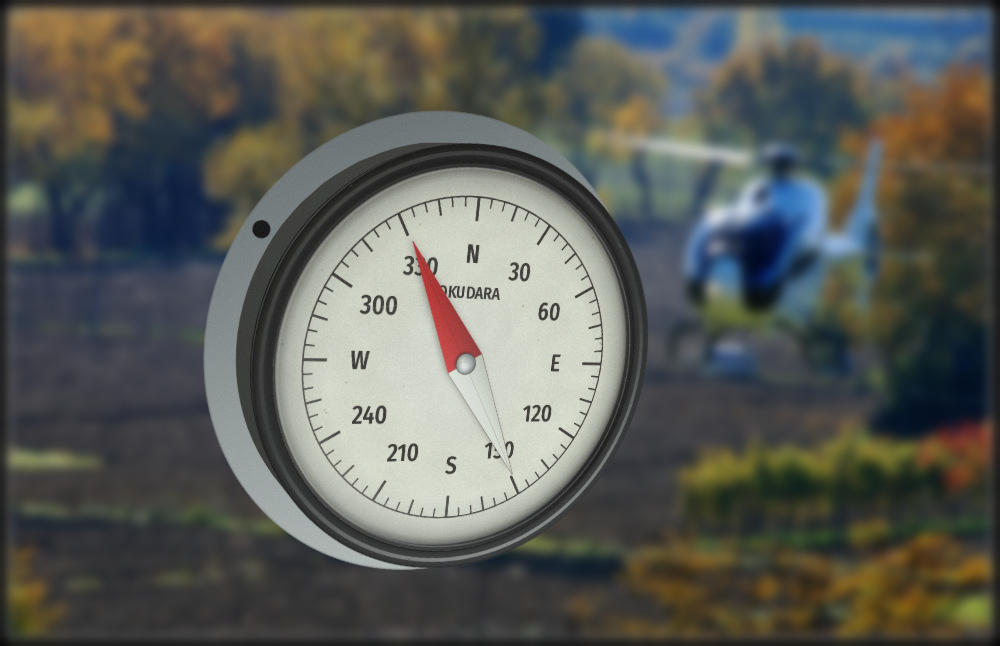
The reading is {"value": 330, "unit": "°"}
